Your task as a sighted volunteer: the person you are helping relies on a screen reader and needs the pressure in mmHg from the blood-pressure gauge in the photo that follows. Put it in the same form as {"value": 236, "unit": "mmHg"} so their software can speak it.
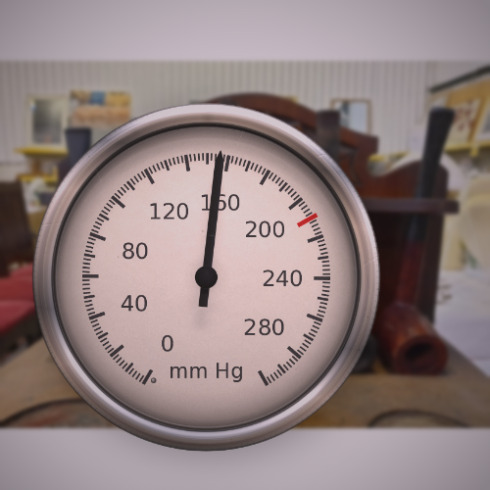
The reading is {"value": 156, "unit": "mmHg"}
